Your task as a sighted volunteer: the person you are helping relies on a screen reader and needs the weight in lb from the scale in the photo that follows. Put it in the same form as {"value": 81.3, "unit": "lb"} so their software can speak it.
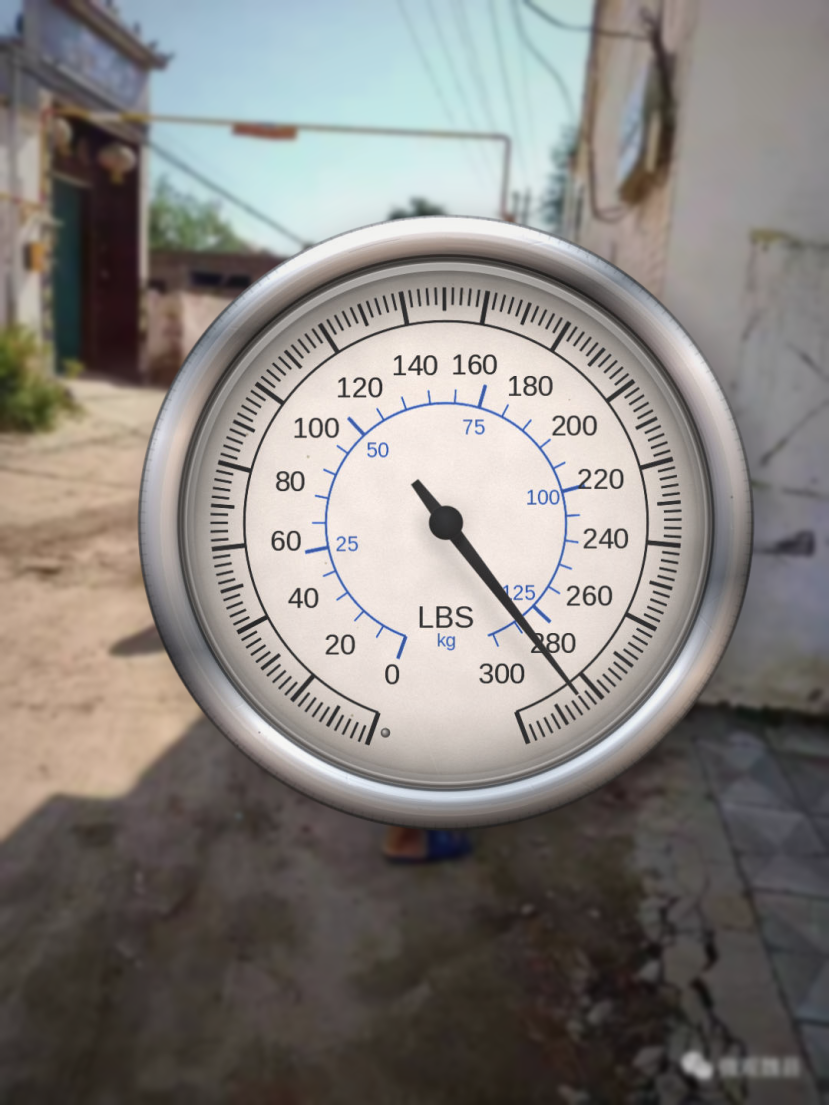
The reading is {"value": 284, "unit": "lb"}
